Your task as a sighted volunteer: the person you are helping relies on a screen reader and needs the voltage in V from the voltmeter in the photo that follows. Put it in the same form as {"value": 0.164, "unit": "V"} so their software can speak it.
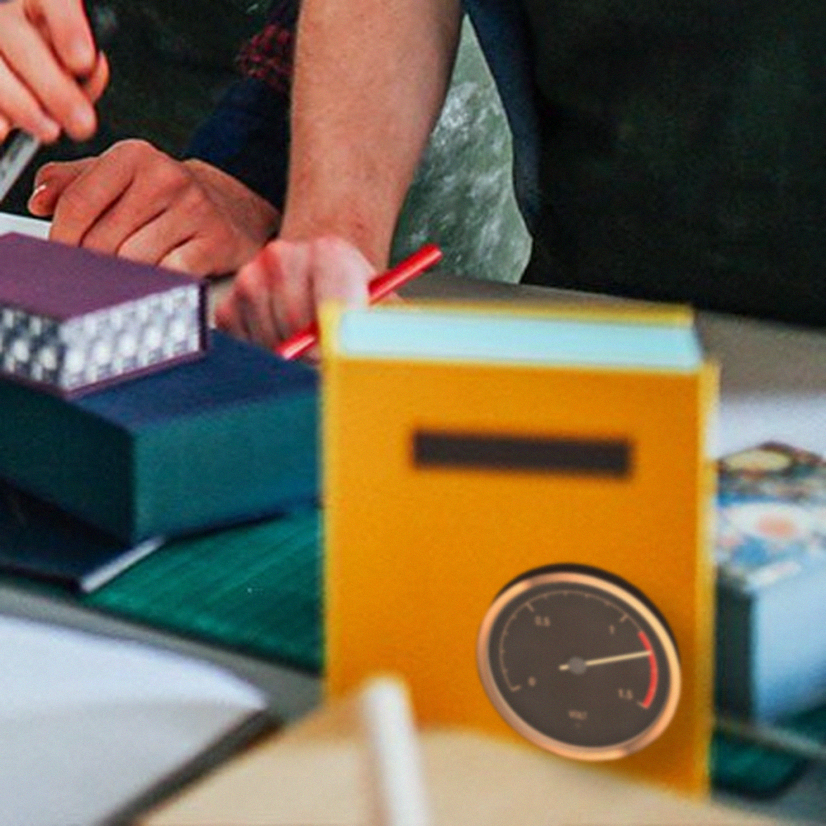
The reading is {"value": 1.2, "unit": "V"}
